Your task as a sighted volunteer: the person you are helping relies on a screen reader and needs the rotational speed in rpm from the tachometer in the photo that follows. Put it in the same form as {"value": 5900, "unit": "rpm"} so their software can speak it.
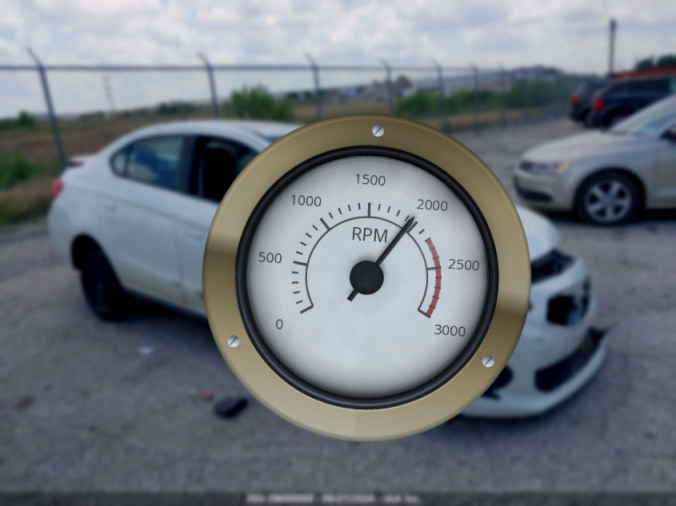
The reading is {"value": 1950, "unit": "rpm"}
